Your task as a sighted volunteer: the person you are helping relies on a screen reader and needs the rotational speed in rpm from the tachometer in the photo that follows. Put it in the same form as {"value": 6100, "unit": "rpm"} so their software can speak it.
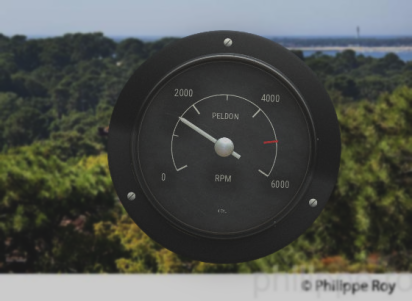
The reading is {"value": 1500, "unit": "rpm"}
